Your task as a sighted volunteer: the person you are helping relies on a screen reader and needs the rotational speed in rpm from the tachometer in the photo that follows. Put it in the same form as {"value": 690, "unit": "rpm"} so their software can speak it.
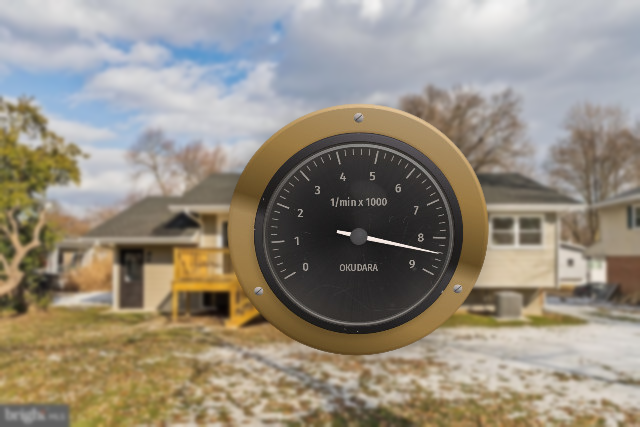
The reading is {"value": 8400, "unit": "rpm"}
